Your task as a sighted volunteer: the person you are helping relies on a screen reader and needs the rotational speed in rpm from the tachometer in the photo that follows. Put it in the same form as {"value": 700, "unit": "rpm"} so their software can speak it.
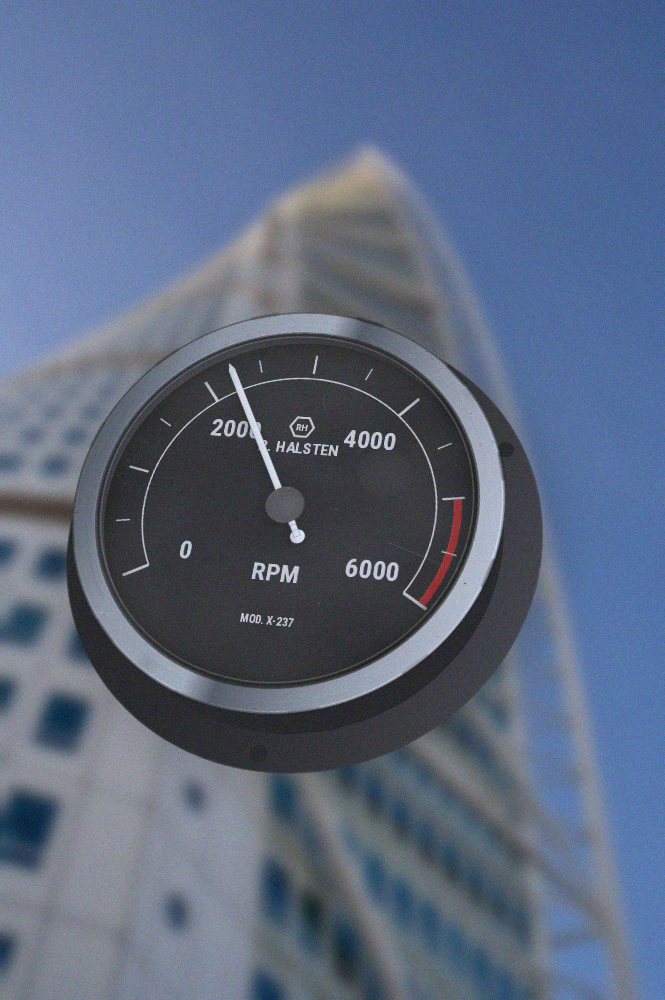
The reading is {"value": 2250, "unit": "rpm"}
